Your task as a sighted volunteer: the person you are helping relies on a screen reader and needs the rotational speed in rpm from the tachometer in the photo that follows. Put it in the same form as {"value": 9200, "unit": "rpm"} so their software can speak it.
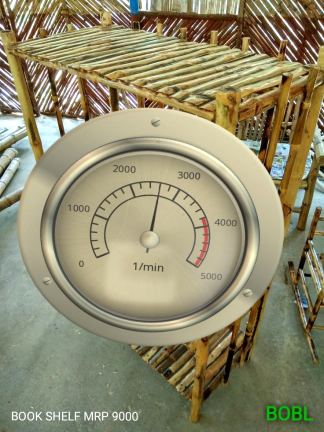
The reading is {"value": 2600, "unit": "rpm"}
